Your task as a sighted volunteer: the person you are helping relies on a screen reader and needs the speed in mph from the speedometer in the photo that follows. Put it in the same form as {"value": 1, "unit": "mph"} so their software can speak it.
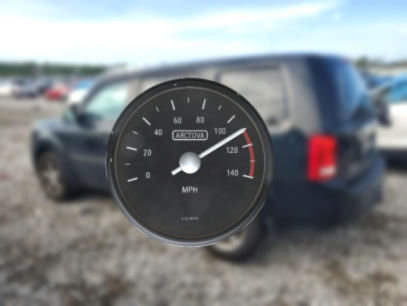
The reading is {"value": 110, "unit": "mph"}
